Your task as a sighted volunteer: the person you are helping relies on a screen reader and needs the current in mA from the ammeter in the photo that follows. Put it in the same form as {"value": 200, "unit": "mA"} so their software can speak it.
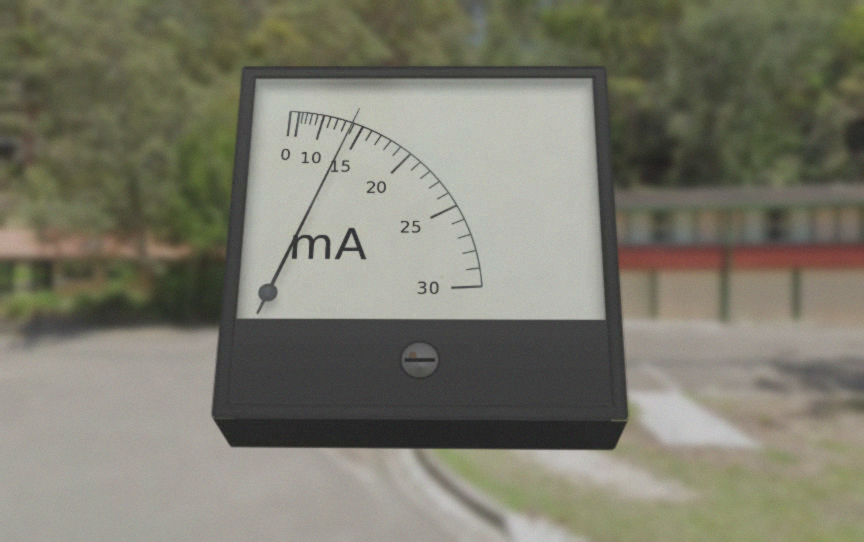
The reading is {"value": 14, "unit": "mA"}
